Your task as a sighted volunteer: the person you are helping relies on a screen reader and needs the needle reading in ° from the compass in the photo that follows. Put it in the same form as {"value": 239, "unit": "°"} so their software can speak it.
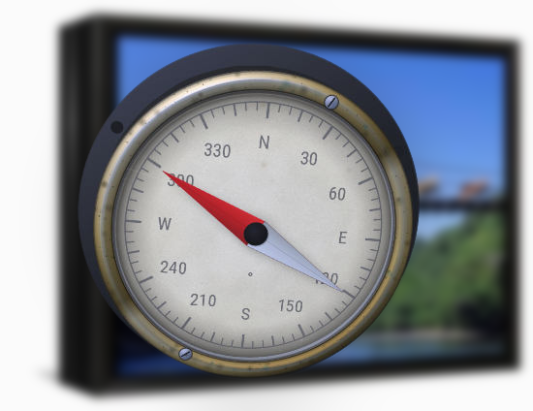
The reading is {"value": 300, "unit": "°"}
